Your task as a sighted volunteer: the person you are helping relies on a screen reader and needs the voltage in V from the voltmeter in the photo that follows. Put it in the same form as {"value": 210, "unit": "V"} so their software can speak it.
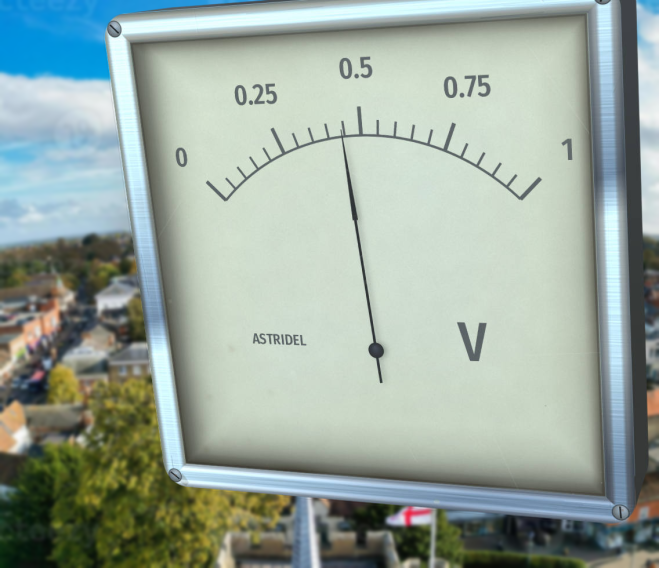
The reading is {"value": 0.45, "unit": "V"}
